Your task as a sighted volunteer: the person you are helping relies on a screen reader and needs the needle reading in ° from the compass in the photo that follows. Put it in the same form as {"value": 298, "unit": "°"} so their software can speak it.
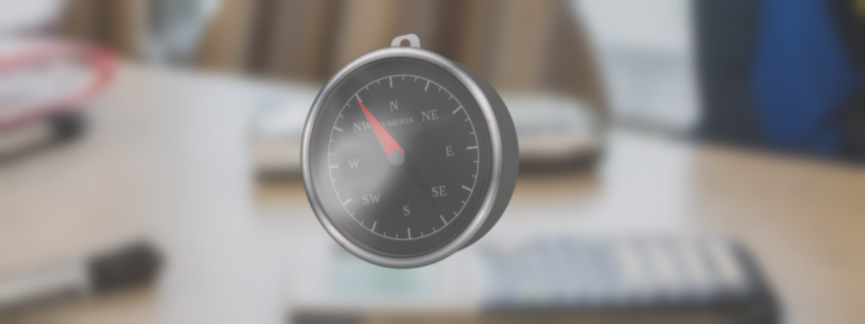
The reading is {"value": 330, "unit": "°"}
